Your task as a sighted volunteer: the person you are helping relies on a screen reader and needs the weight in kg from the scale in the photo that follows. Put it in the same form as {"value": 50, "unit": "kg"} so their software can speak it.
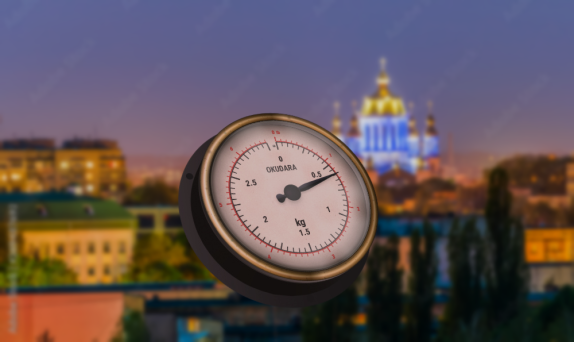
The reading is {"value": 0.6, "unit": "kg"}
